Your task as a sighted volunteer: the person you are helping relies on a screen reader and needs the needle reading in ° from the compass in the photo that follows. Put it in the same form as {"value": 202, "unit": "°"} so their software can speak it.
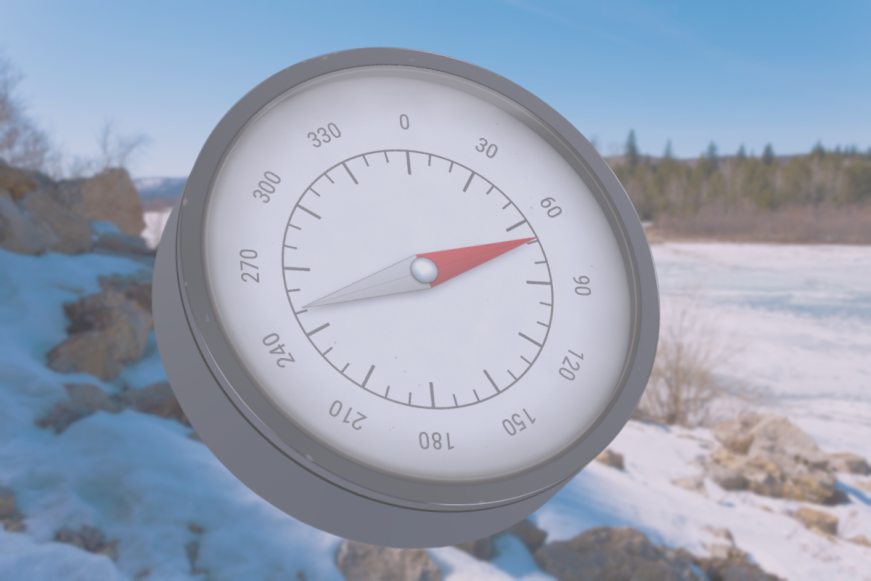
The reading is {"value": 70, "unit": "°"}
